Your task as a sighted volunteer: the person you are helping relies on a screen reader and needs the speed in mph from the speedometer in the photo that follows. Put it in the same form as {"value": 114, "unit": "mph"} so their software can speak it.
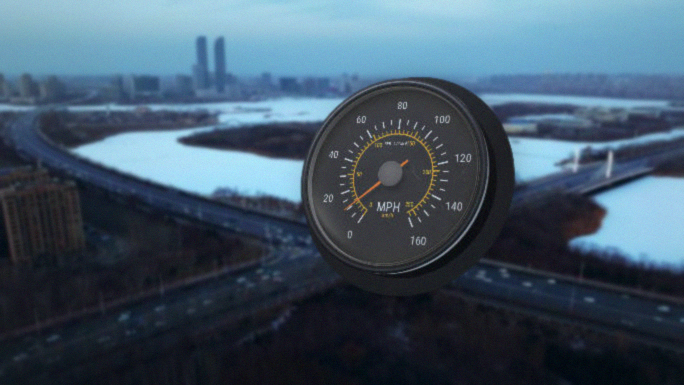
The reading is {"value": 10, "unit": "mph"}
